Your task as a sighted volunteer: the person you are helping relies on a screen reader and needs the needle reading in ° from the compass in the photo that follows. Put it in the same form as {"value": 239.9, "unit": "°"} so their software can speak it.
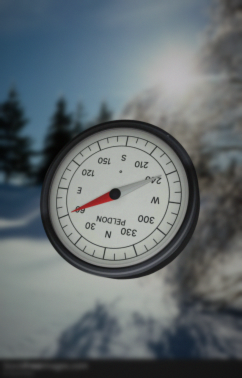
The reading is {"value": 60, "unit": "°"}
